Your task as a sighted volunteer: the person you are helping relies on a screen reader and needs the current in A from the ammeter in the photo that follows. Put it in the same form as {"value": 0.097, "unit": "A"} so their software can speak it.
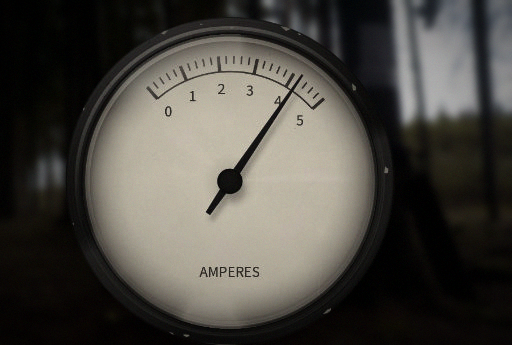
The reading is {"value": 4.2, "unit": "A"}
